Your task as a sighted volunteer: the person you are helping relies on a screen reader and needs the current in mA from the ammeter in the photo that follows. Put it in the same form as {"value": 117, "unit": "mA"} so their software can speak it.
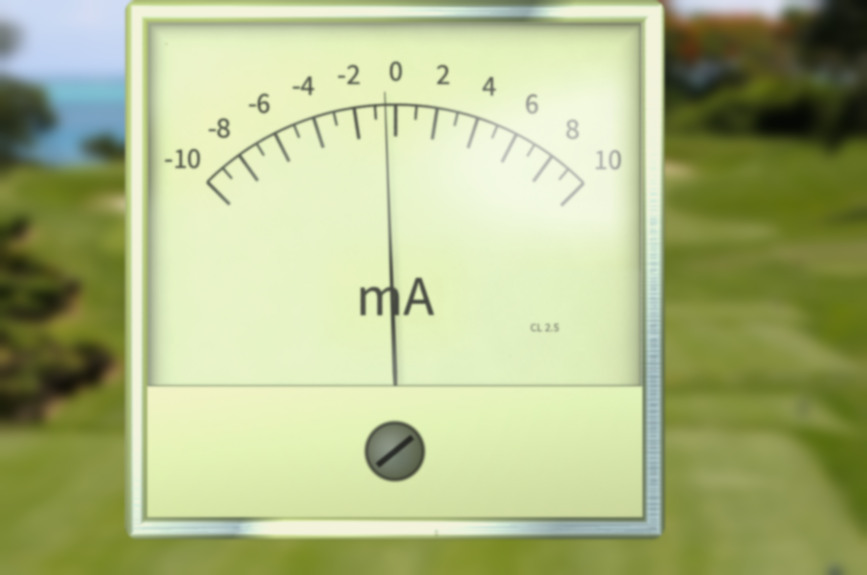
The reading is {"value": -0.5, "unit": "mA"}
